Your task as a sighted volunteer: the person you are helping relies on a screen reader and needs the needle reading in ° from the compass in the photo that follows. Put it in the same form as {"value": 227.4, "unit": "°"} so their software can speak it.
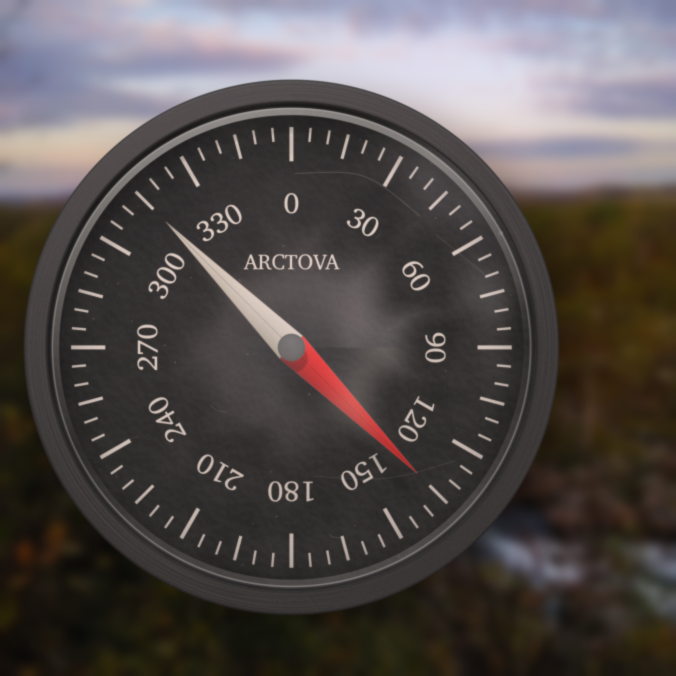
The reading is {"value": 135, "unit": "°"}
